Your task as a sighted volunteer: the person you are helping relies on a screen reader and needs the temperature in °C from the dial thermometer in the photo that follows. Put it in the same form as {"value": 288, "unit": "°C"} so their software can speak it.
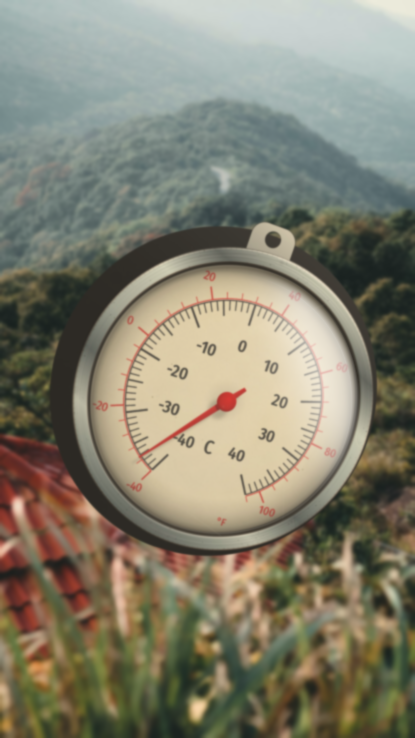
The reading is {"value": -37, "unit": "°C"}
